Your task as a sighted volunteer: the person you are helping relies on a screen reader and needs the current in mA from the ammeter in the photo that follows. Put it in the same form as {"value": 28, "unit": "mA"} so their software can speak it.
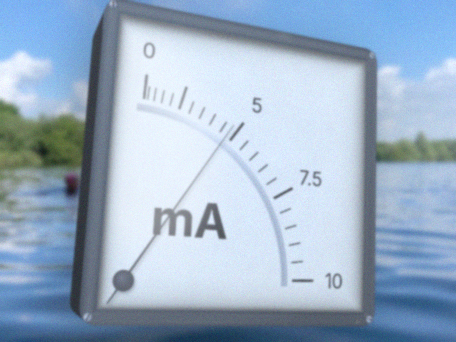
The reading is {"value": 4.75, "unit": "mA"}
